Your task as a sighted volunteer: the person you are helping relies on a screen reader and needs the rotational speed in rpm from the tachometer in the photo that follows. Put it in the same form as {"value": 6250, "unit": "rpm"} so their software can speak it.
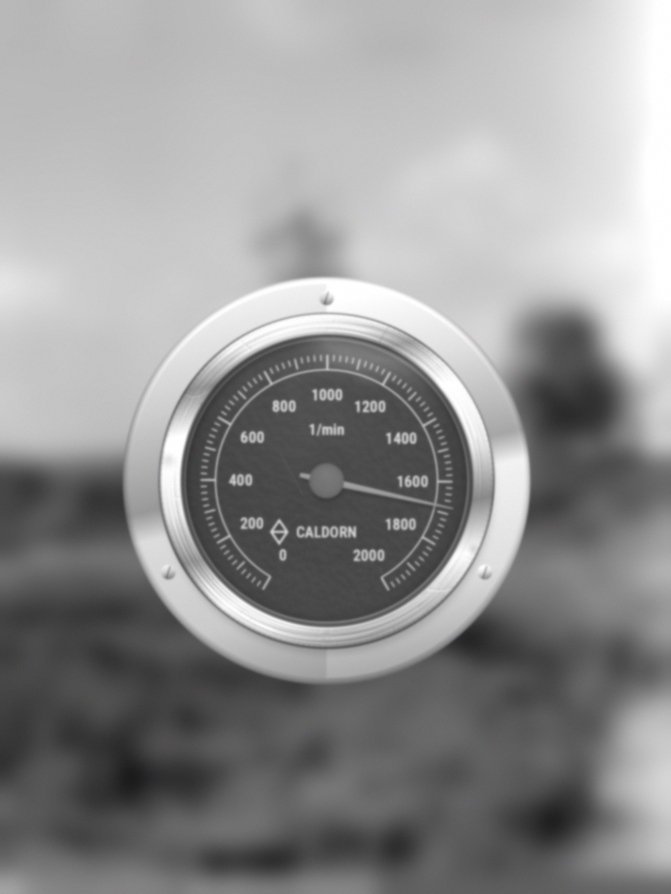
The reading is {"value": 1680, "unit": "rpm"}
